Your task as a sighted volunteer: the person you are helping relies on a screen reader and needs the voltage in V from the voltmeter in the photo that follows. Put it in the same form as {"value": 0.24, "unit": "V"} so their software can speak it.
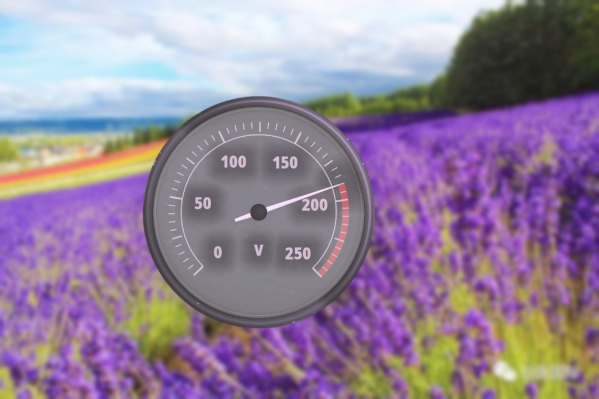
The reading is {"value": 190, "unit": "V"}
